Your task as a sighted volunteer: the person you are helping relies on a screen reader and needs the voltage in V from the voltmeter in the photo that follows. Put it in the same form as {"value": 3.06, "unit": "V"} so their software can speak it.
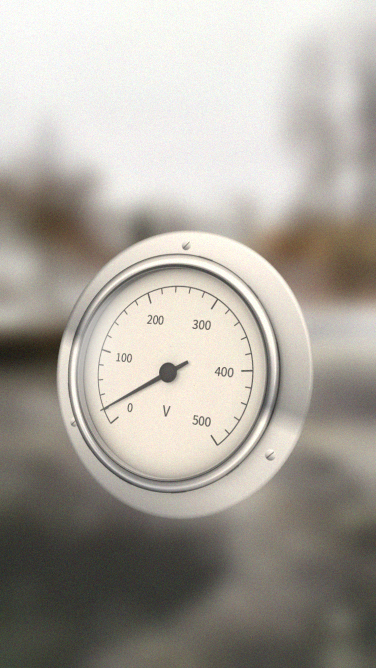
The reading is {"value": 20, "unit": "V"}
